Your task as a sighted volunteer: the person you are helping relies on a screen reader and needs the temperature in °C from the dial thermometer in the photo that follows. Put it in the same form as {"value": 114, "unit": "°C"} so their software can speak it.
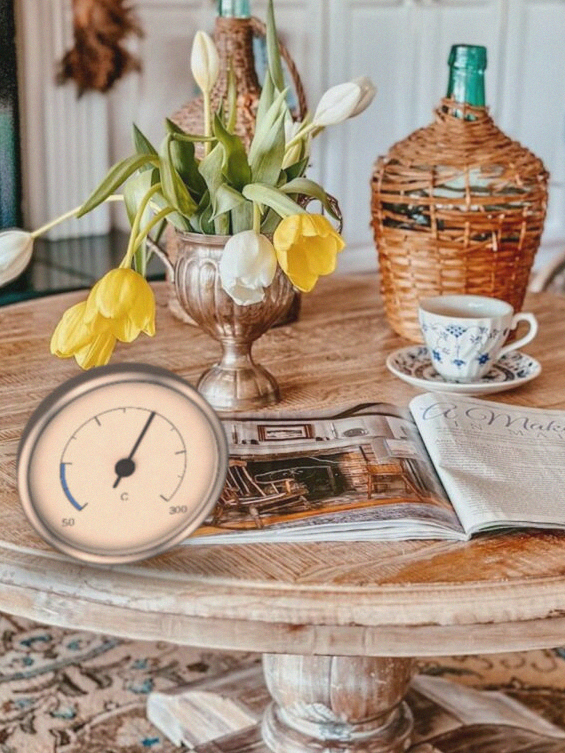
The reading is {"value": 200, "unit": "°C"}
